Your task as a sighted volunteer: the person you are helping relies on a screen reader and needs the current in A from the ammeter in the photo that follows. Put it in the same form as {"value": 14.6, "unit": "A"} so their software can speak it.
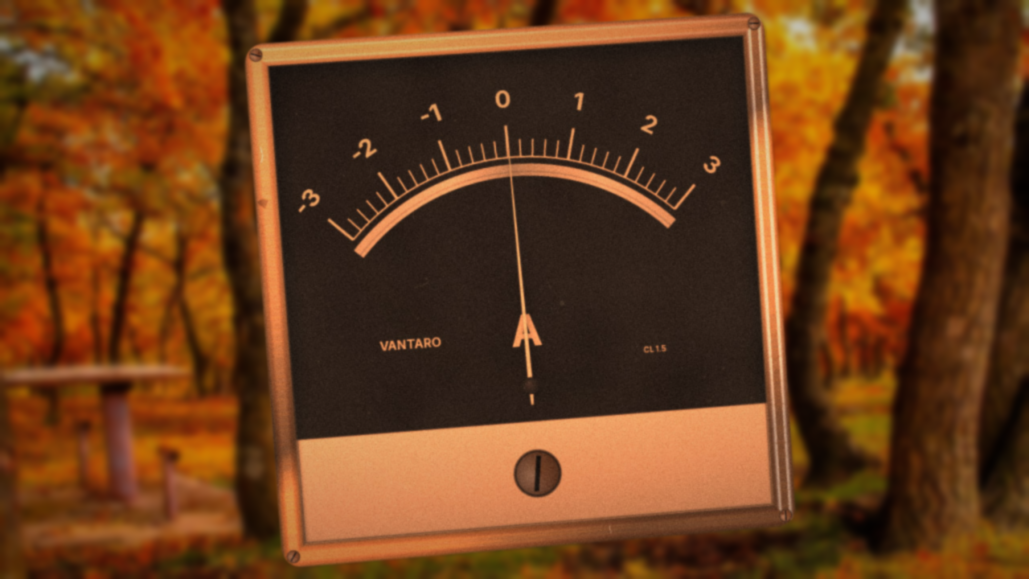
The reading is {"value": 0, "unit": "A"}
